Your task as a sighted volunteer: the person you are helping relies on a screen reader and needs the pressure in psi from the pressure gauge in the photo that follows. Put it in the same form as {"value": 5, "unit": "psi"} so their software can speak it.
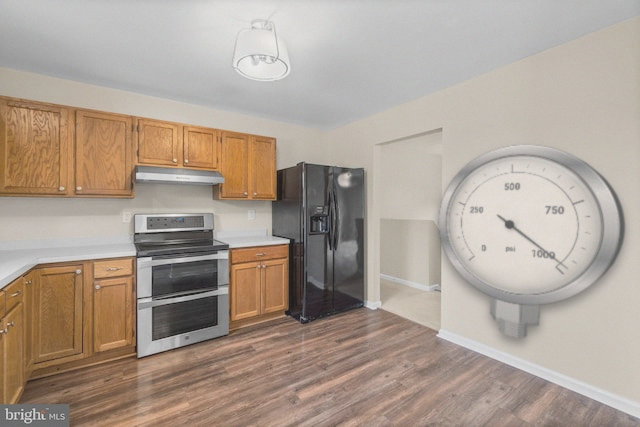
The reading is {"value": 975, "unit": "psi"}
